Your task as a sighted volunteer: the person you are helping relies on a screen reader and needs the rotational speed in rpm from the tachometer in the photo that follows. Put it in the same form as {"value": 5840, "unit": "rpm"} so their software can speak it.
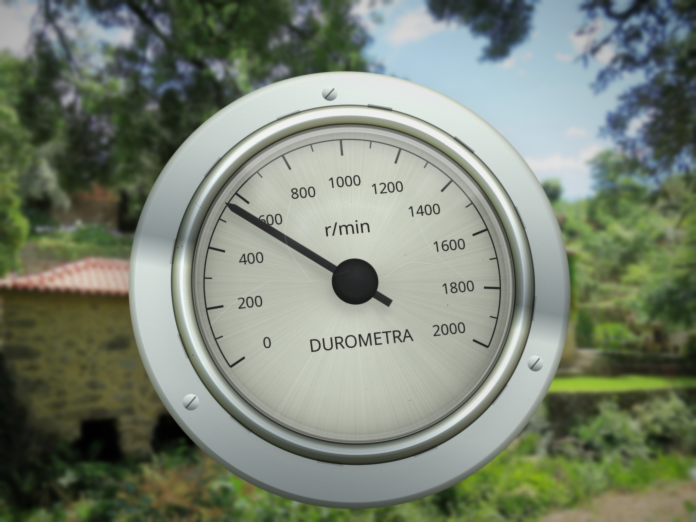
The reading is {"value": 550, "unit": "rpm"}
